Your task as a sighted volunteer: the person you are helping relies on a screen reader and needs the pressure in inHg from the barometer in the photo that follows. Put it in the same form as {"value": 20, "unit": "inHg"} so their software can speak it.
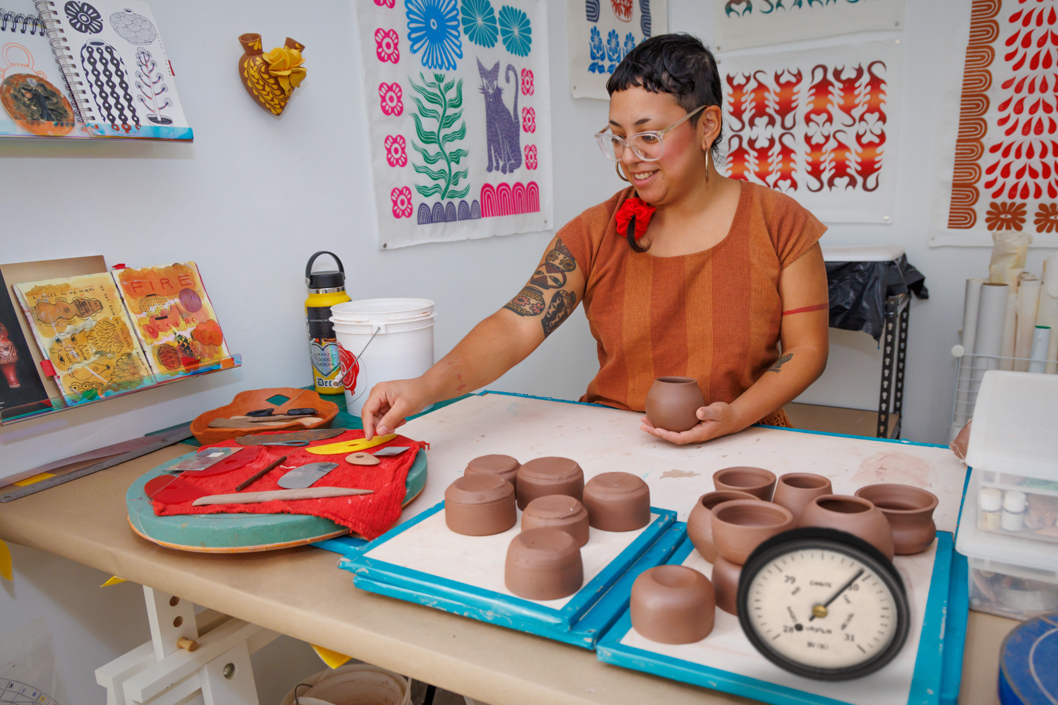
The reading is {"value": 29.9, "unit": "inHg"}
